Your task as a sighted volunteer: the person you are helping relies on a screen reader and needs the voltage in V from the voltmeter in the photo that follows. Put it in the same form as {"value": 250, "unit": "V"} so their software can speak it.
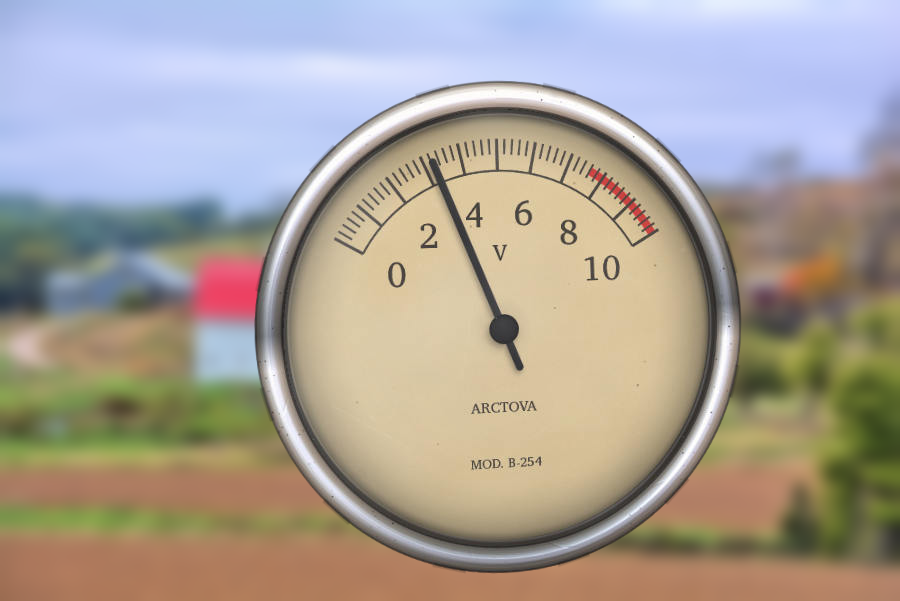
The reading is {"value": 3.2, "unit": "V"}
